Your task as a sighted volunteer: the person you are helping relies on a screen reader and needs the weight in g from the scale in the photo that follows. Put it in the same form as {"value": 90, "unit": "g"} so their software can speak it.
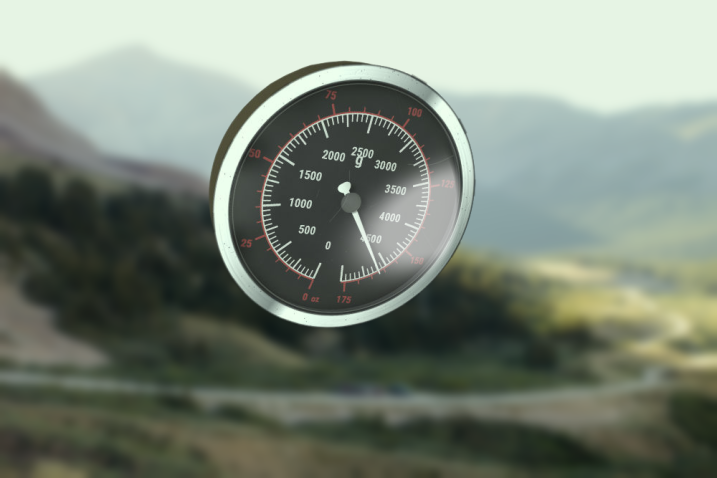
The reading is {"value": 4600, "unit": "g"}
